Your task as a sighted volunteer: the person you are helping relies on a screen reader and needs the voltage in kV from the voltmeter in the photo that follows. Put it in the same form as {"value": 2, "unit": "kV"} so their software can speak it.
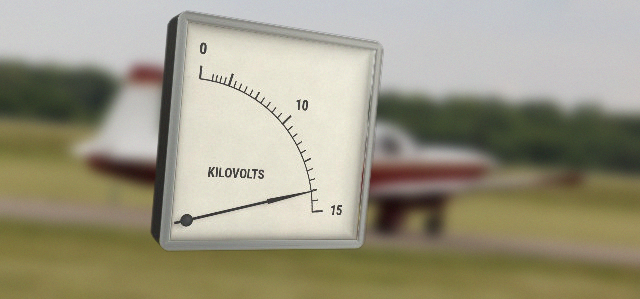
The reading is {"value": 14, "unit": "kV"}
